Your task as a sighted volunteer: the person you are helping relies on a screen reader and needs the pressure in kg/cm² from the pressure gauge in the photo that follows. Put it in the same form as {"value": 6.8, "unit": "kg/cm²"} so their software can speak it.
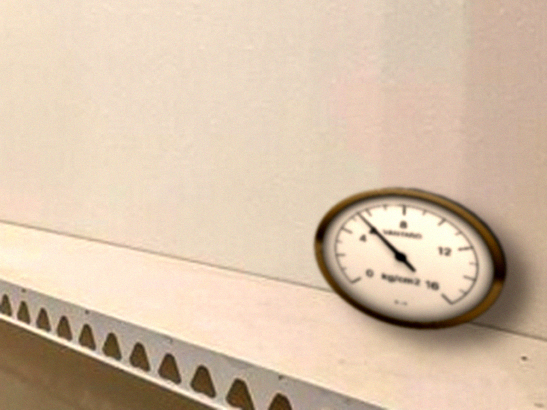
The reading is {"value": 5.5, "unit": "kg/cm²"}
